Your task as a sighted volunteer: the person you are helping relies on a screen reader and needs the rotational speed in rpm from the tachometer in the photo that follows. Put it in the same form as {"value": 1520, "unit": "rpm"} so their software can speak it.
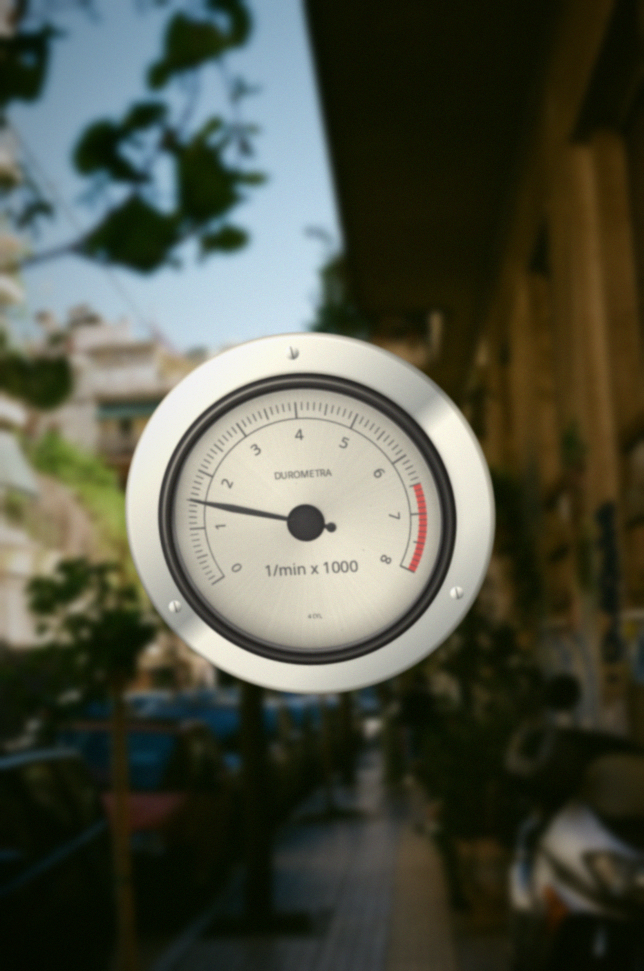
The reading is {"value": 1500, "unit": "rpm"}
